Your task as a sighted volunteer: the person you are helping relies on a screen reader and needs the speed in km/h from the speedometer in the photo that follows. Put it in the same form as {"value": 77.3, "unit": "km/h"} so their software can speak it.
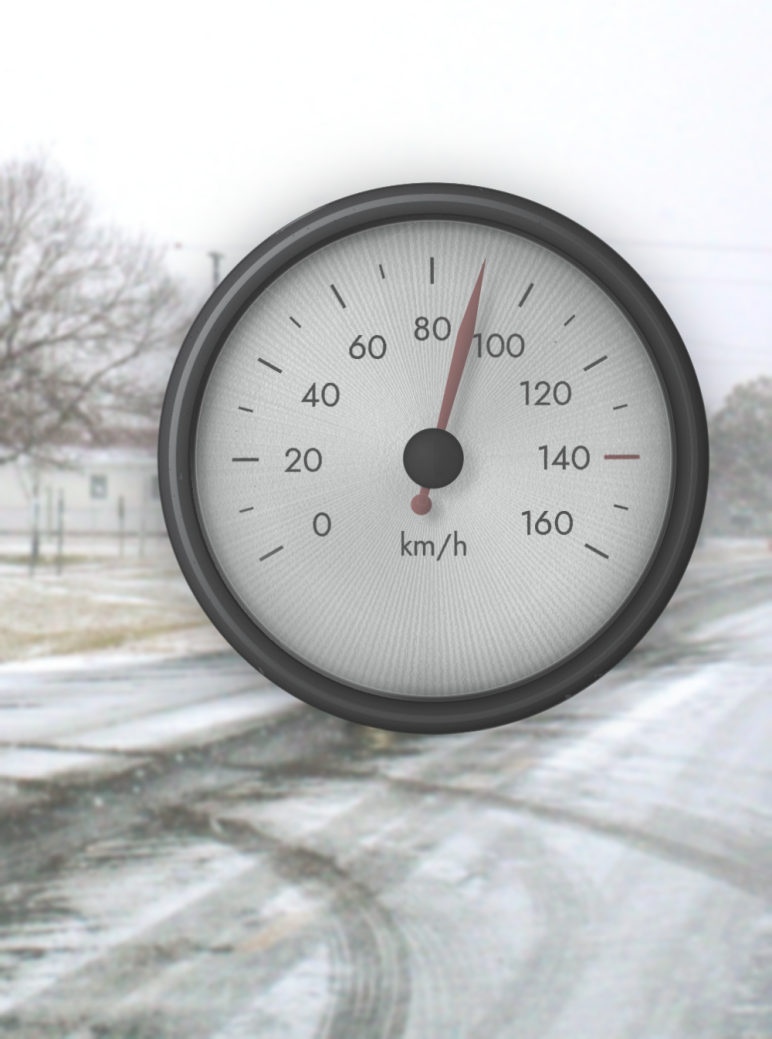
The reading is {"value": 90, "unit": "km/h"}
